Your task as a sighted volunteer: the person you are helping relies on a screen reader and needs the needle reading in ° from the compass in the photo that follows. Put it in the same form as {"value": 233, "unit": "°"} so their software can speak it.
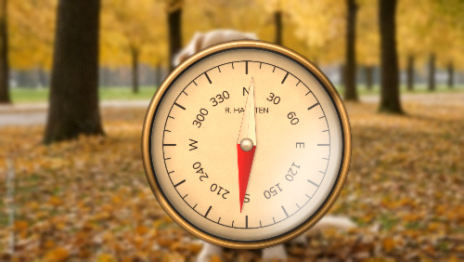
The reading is {"value": 185, "unit": "°"}
